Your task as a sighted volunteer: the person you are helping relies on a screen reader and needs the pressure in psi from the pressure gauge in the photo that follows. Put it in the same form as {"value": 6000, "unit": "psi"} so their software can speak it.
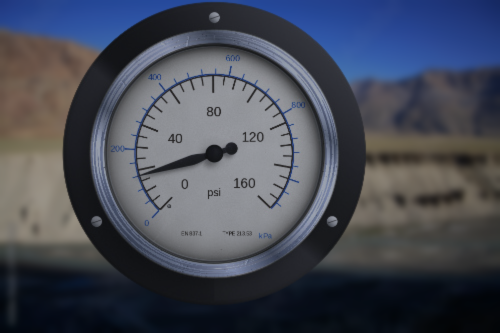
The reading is {"value": 17.5, "unit": "psi"}
